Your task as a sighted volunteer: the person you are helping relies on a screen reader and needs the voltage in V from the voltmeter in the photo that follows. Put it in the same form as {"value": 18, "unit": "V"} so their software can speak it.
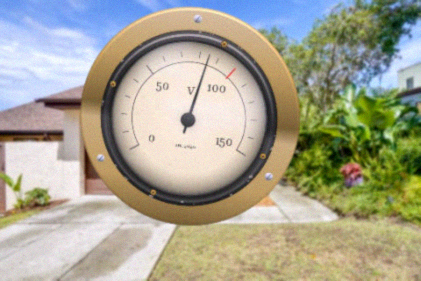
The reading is {"value": 85, "unit": "V"}
